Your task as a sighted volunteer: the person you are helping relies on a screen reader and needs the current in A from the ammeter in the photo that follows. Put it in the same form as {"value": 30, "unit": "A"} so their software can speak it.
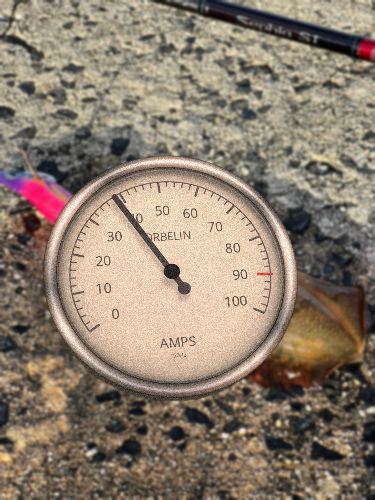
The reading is {"value": 38, "unit": "A"}
